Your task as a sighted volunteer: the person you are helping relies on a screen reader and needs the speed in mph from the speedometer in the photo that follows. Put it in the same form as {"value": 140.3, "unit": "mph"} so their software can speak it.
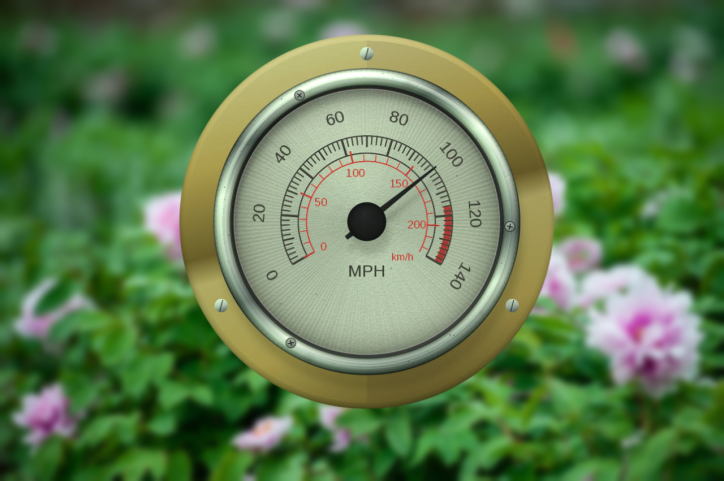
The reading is {"value": 100, "unit": "mph"}
